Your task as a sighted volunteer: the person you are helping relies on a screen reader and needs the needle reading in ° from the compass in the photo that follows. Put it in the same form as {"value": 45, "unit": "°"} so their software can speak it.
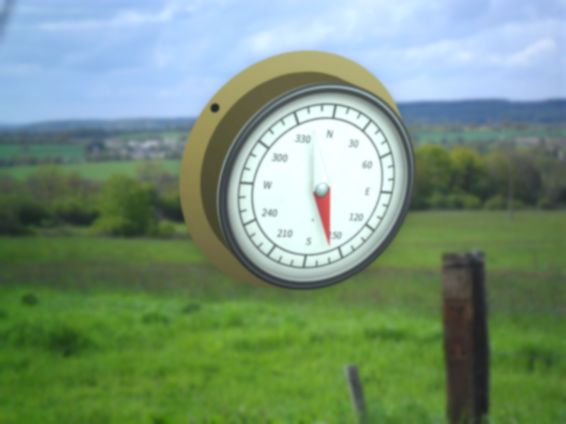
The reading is {"value": 160, "unit": "°"}
